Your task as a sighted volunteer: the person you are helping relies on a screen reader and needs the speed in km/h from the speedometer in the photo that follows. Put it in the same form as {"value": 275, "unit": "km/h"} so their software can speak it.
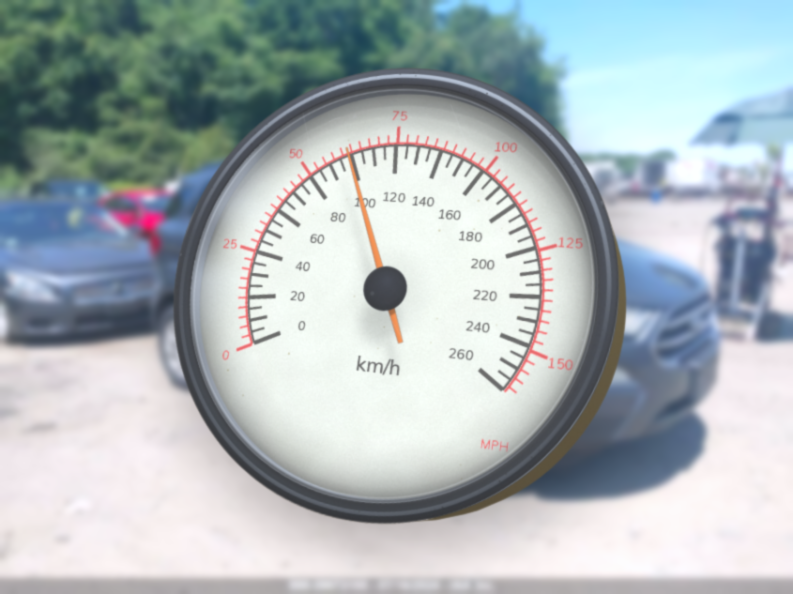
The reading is {"value": 100, "unit": "km/h"}
